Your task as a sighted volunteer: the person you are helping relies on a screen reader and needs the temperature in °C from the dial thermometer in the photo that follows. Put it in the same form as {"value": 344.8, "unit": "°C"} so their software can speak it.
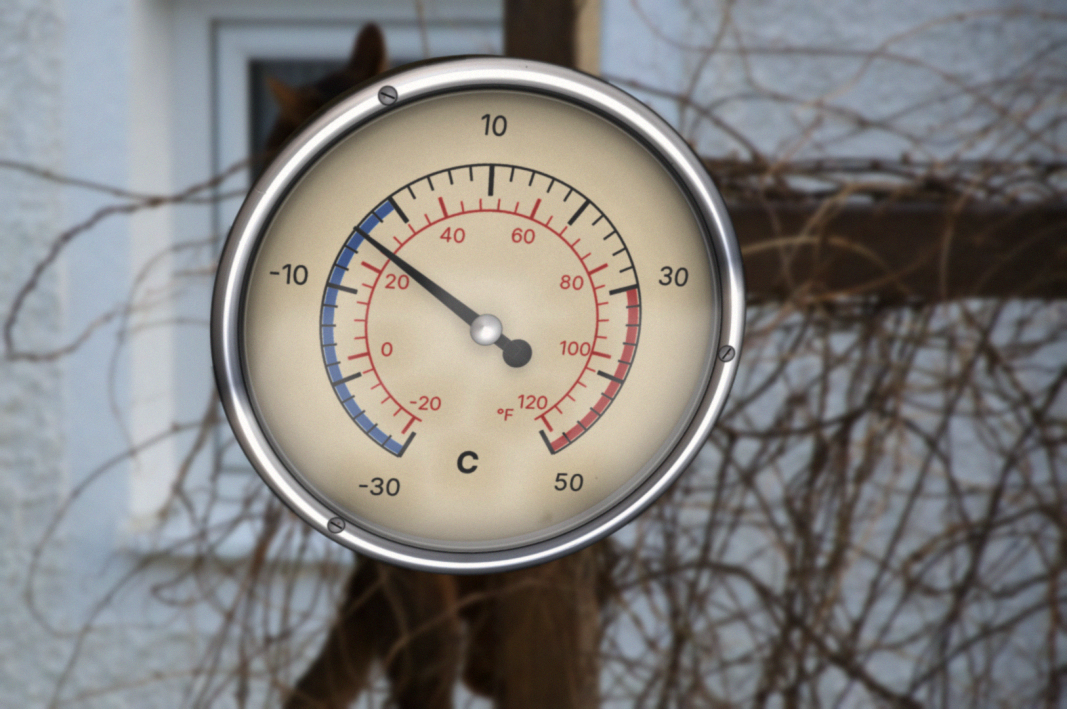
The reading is {"value": -4, "unit": "°C"}
